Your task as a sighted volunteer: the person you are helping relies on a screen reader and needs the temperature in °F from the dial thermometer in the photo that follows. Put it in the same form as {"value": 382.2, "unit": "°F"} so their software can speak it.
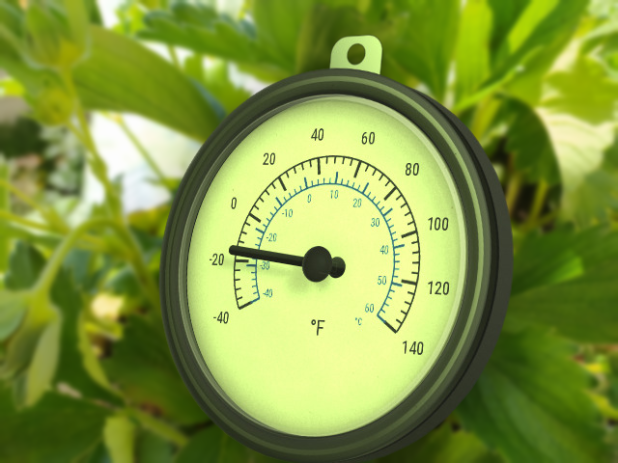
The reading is {"value": -16, "unit": "°F"}
